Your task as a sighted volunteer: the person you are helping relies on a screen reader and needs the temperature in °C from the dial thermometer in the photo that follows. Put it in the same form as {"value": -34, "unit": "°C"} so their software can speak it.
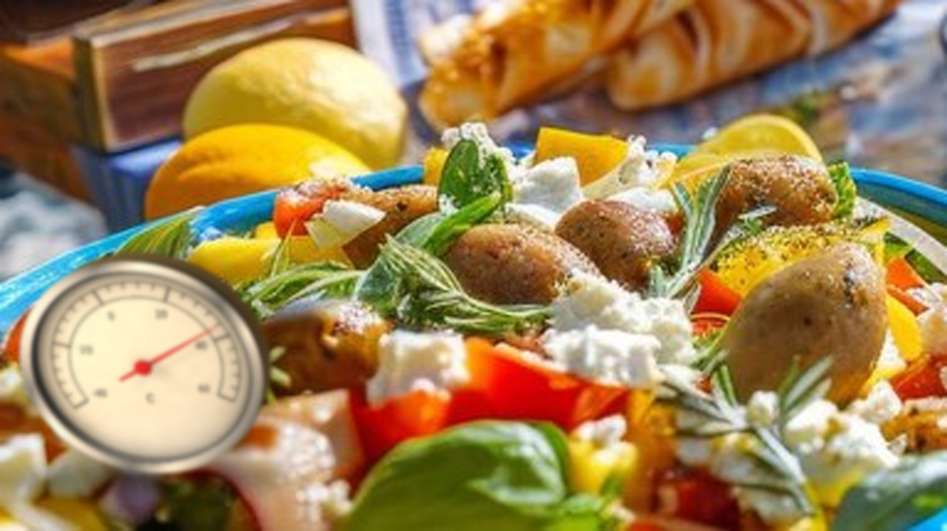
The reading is {"value": 36, "unit": "°C"}
